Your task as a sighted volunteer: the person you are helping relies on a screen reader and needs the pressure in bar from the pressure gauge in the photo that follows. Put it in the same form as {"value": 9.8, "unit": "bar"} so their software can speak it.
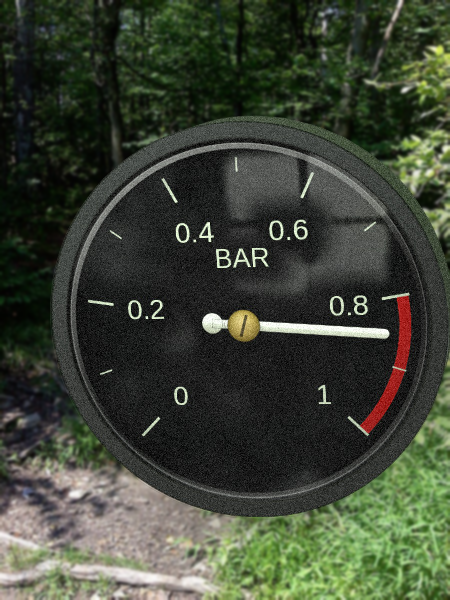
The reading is {"value": 0.85, "unit": "bar"}
